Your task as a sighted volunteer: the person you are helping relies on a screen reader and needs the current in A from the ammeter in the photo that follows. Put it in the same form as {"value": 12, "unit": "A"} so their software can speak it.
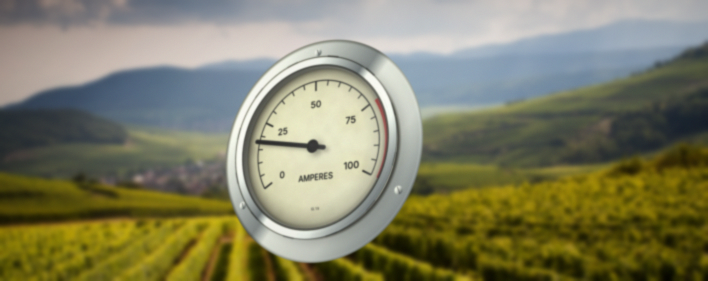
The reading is {"value": 17.5, "unit": "A"}
